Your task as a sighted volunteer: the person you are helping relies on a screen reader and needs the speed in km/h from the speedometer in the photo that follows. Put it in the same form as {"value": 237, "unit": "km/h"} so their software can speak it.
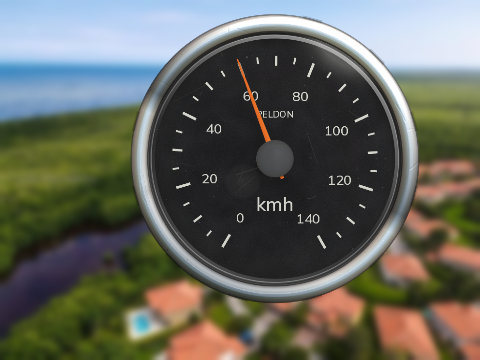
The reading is {"value": 60, "unit": "km/h"}
